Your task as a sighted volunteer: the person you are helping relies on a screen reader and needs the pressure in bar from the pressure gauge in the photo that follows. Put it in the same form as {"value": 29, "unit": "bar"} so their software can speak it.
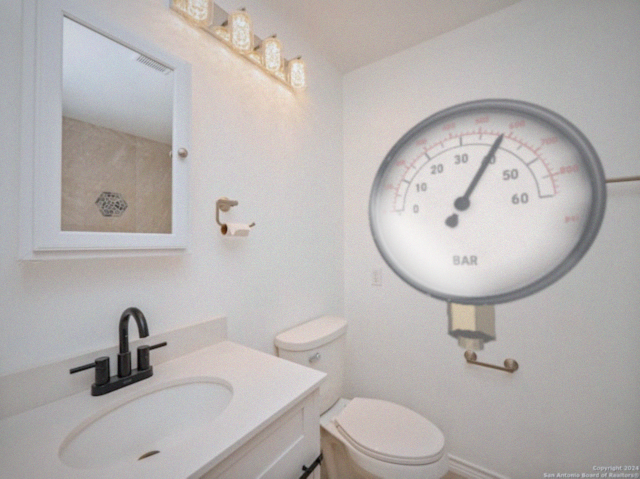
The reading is {"value": 40, "unit": "bar"}
